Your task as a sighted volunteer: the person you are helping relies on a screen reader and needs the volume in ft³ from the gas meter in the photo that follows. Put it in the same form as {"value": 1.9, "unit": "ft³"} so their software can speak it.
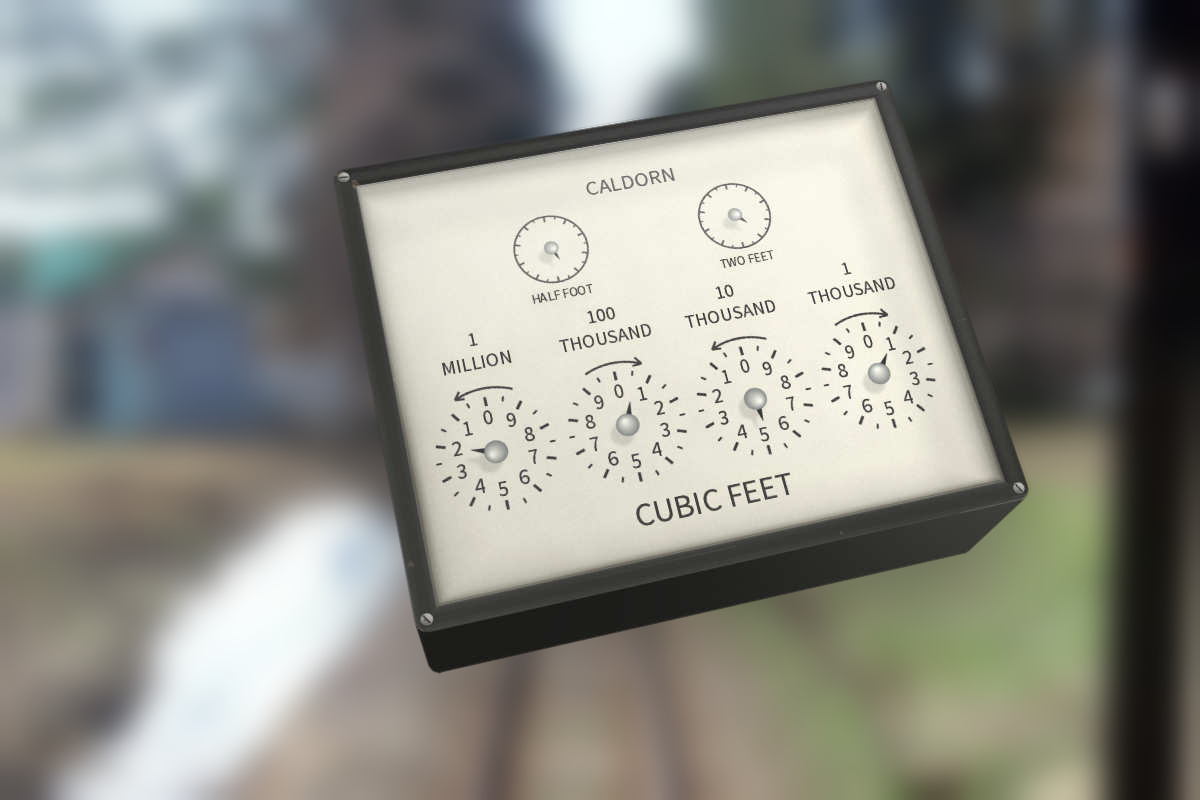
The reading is {"value": 205100, "unit": "ft³"}
